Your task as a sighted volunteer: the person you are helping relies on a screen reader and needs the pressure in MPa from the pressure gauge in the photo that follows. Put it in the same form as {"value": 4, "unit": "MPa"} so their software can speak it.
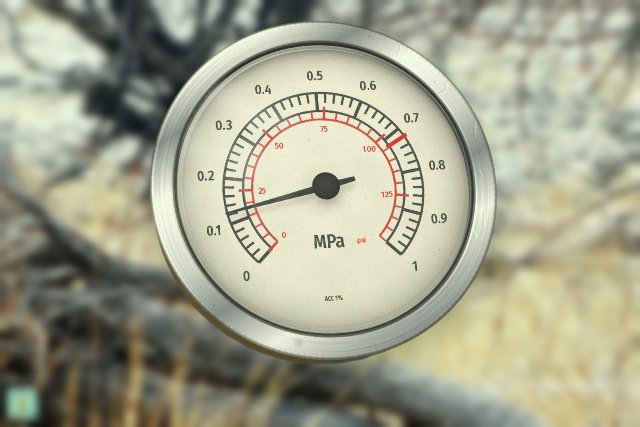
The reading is {"value": 0.12, "unit": "MPa"}
